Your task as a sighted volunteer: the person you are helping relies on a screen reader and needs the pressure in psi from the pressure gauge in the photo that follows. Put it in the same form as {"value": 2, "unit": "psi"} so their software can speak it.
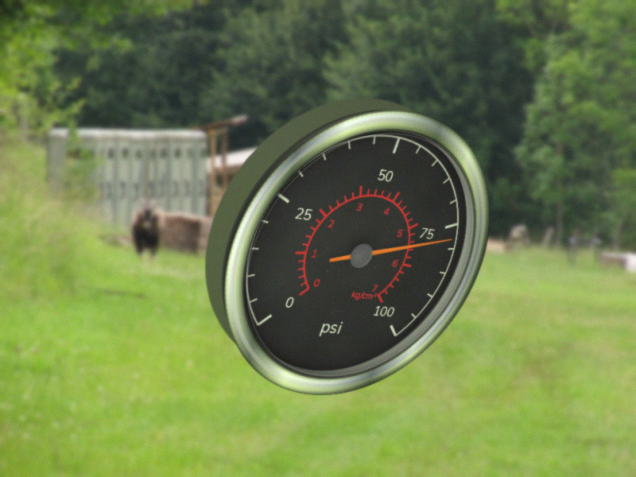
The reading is {"value": 77.5, "unit": "psi"}
